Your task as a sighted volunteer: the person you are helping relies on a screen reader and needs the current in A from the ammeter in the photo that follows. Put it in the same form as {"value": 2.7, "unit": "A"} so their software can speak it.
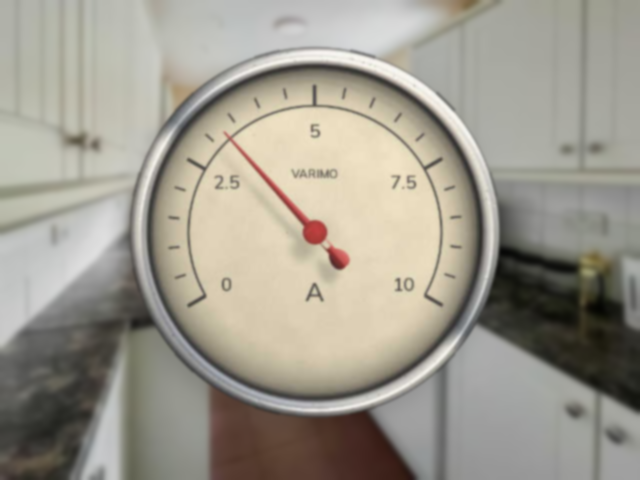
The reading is {"value": 3.25, "unit": "A"}
